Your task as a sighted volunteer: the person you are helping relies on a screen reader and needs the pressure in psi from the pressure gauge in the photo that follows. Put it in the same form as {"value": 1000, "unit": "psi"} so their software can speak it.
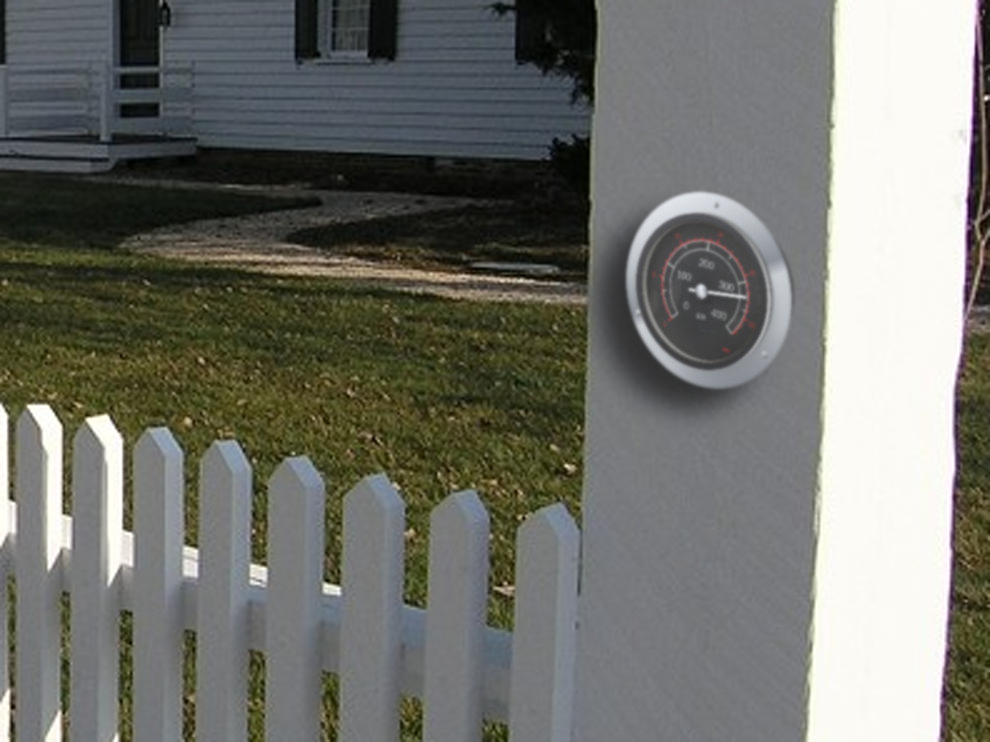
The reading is {"value": 325, "unit": "psi"}
